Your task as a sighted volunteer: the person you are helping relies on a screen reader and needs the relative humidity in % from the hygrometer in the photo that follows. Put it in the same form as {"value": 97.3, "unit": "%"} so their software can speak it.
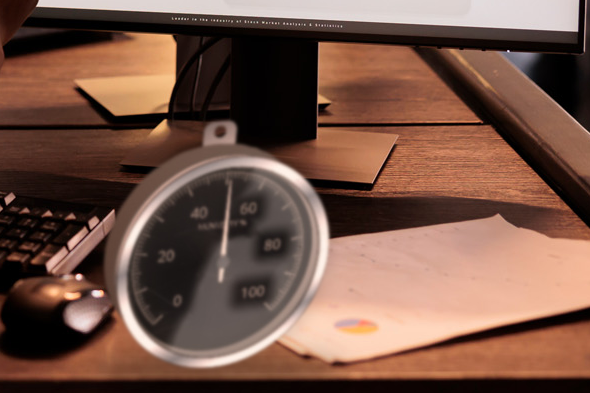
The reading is {"value": 50, "unit": "%"}
